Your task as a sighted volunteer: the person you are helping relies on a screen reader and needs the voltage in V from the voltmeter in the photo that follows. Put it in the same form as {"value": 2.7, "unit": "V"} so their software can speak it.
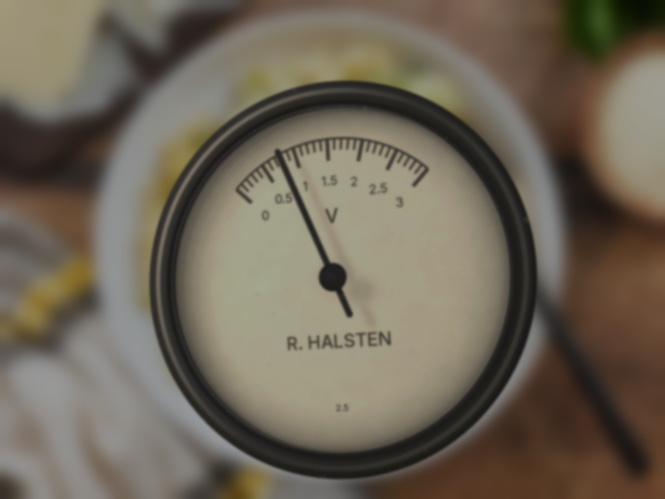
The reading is {"value": 0.8, "unit": "V"}
